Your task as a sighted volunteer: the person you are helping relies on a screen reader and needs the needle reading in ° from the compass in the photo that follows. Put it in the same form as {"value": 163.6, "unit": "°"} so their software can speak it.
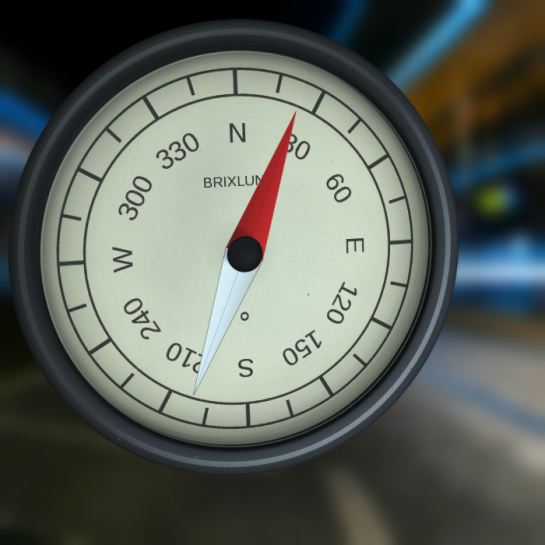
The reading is {"value": 22.5, "unit": "°"}
